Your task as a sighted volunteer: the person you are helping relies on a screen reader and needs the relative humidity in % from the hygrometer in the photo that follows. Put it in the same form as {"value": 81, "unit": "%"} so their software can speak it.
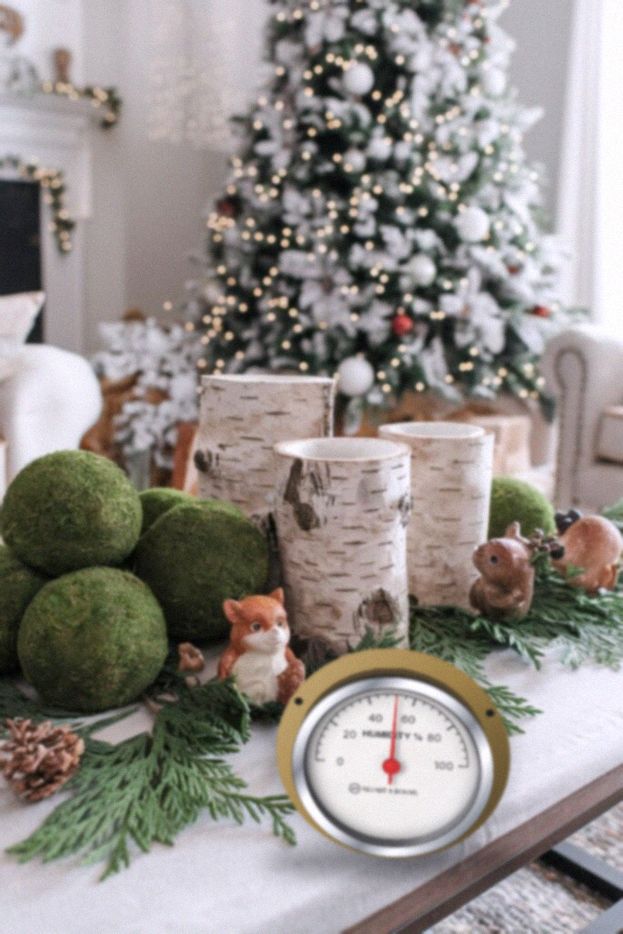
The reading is {"value": 52, "unit": "%"}
